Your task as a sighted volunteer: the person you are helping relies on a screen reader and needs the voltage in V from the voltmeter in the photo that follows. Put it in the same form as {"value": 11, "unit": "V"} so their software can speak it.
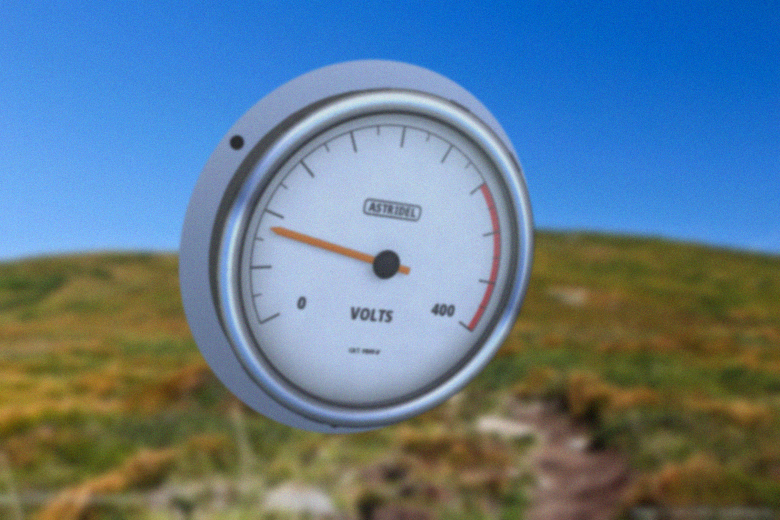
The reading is {"value": 70, "unit": "V"}
